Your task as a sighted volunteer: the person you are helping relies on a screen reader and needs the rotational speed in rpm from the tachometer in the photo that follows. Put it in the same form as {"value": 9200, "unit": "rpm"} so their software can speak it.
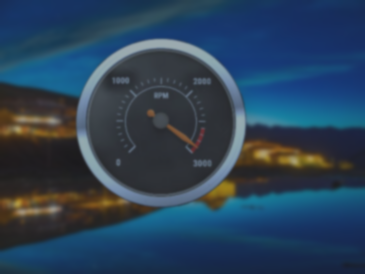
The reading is {"value": 2900, "unit": "rpm"}
